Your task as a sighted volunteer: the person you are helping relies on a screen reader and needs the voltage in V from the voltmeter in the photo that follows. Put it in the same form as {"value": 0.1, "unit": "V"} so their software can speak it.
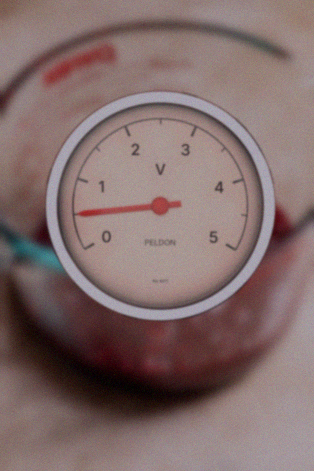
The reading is {"value": 0.5, "unit": "V"}
